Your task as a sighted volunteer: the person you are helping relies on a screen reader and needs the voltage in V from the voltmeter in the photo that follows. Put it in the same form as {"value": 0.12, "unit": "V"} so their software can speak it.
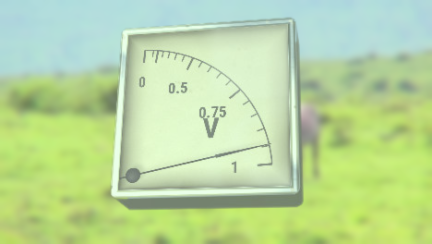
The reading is {"value": 0.95, "unit": "V"}
